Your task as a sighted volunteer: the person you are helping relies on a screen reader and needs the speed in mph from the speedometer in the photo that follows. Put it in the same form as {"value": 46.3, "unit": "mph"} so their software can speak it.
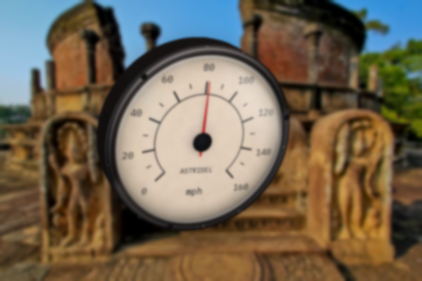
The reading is {"value": 80, "unit": "mph"}
